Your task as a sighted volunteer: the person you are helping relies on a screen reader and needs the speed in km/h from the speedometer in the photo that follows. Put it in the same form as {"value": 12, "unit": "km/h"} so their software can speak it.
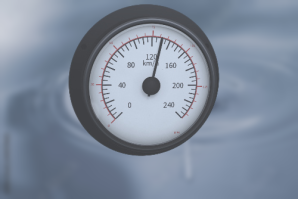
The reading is {"value": 130, "unit": "km/h"}
